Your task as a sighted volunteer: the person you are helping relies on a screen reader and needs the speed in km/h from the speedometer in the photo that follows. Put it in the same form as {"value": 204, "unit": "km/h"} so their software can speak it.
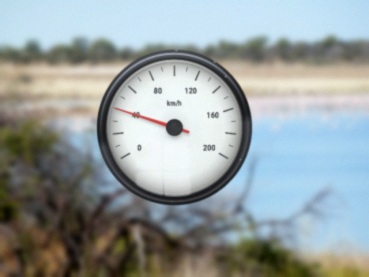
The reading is {"value": 40, "unit": "km/h"}
